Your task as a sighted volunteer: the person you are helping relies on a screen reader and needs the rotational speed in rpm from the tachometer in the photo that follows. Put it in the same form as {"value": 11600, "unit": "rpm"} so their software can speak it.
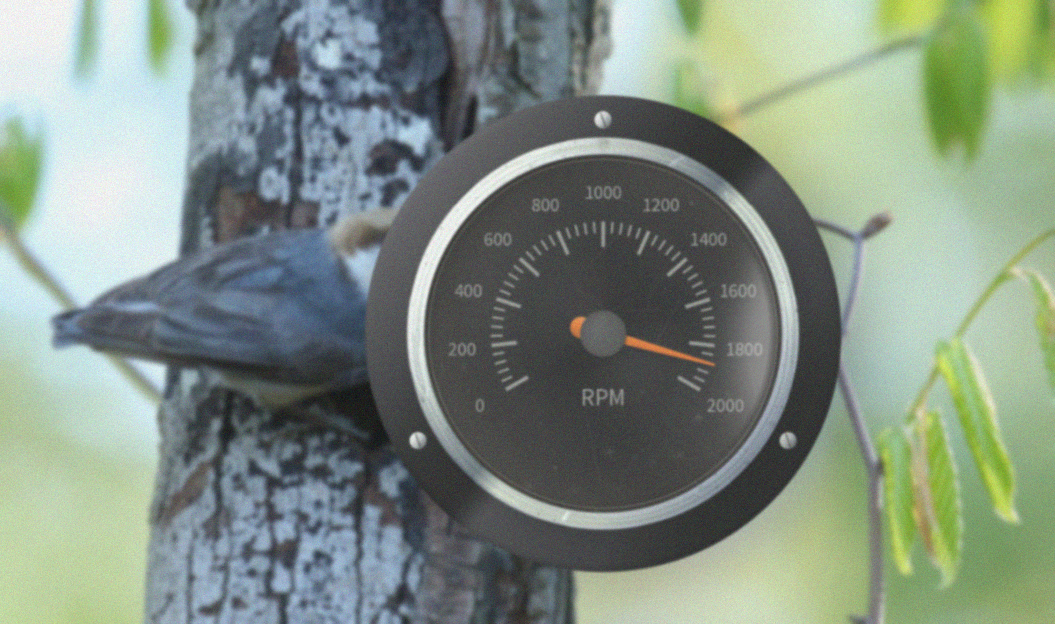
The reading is {"value": 1880, "unit": "rpm"}
